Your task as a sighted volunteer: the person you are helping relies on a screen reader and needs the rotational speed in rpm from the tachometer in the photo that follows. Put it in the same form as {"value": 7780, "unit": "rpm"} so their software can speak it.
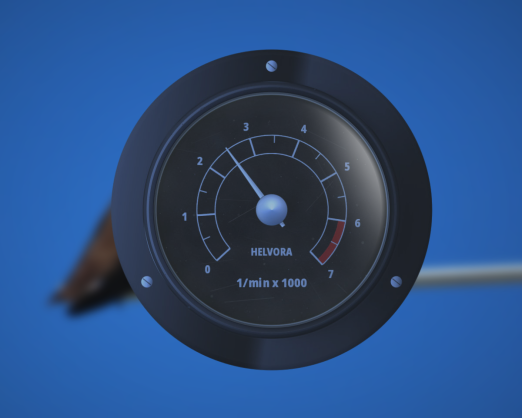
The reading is {"value": 2500, "unit": "rpm"}
